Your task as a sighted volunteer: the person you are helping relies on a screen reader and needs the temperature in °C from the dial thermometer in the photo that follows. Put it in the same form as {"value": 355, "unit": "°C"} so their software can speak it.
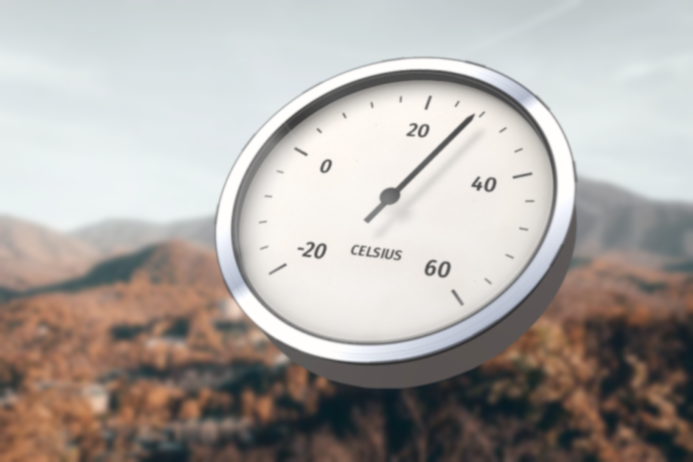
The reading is {"value": 28, "unit": "°C"}
